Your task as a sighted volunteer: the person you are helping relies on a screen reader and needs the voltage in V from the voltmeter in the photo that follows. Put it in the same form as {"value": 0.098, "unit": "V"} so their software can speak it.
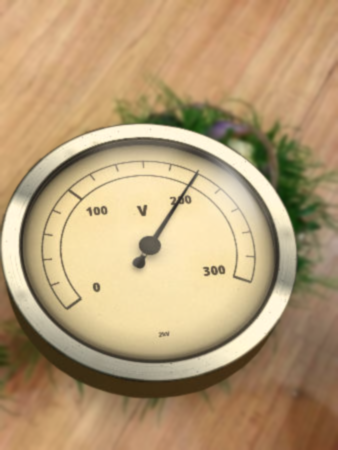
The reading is {"value": 200, "unit": "V"}
